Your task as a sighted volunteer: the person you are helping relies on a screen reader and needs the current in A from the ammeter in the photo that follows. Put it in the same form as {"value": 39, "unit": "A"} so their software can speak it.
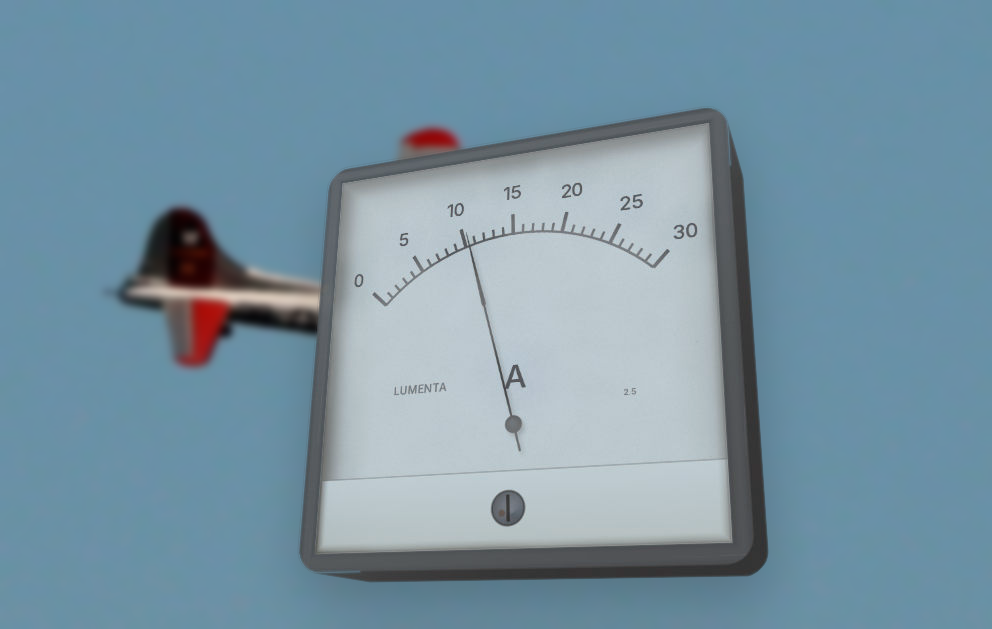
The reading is {"value": 10.5, "unit": "A"}
